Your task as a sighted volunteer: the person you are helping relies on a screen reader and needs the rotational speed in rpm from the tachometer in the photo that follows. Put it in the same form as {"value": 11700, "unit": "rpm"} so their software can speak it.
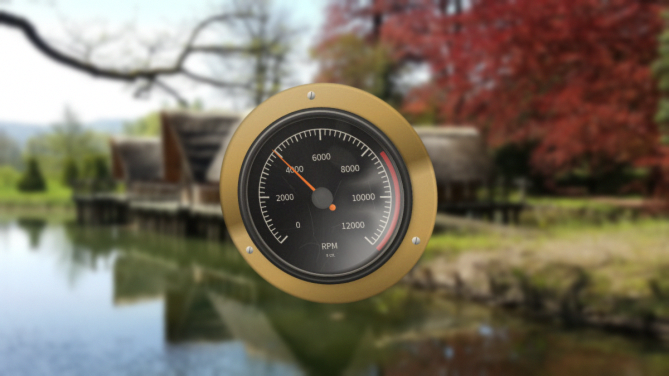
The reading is {"value": 4000, "unit": "rpm"}
